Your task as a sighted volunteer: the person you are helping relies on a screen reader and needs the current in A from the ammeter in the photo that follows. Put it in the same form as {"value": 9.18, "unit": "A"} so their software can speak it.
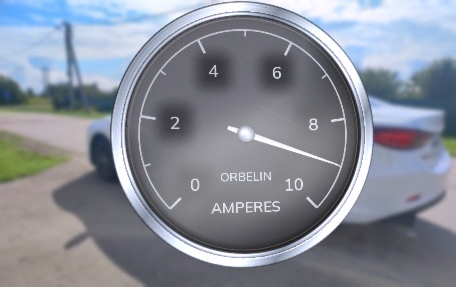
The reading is {"value": 9, "unit": "A"}
